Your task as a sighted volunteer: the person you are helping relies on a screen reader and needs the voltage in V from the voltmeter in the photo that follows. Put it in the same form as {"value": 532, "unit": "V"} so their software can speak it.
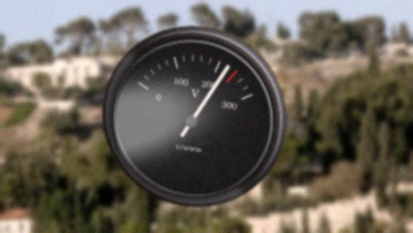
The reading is {"value": 220, "unit": "V"}
